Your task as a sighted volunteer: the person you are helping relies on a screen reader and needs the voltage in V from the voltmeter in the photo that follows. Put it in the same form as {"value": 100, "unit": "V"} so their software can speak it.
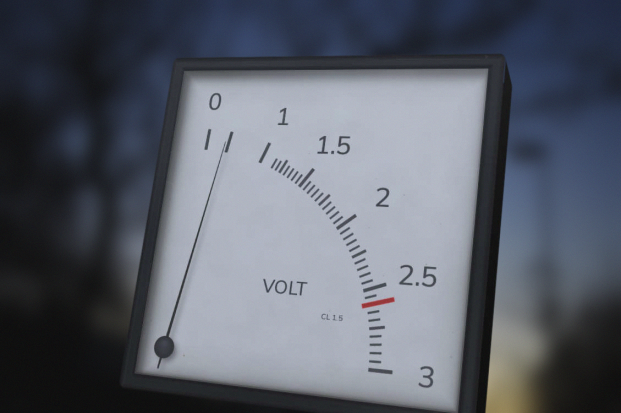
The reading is {"value": 0.5, "unit": "V"}
